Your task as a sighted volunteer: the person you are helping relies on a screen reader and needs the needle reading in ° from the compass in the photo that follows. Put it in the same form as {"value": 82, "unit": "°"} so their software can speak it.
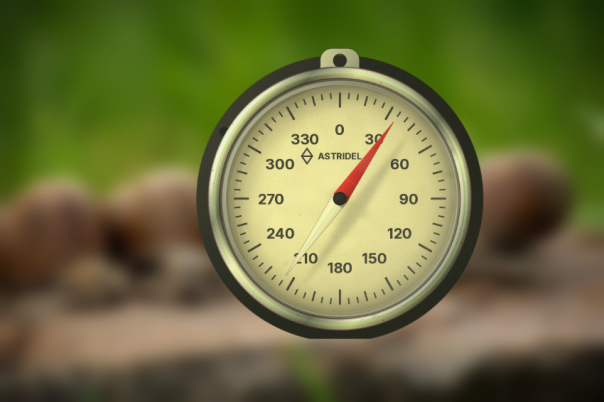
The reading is {"value": 35, "unit": "°"}
